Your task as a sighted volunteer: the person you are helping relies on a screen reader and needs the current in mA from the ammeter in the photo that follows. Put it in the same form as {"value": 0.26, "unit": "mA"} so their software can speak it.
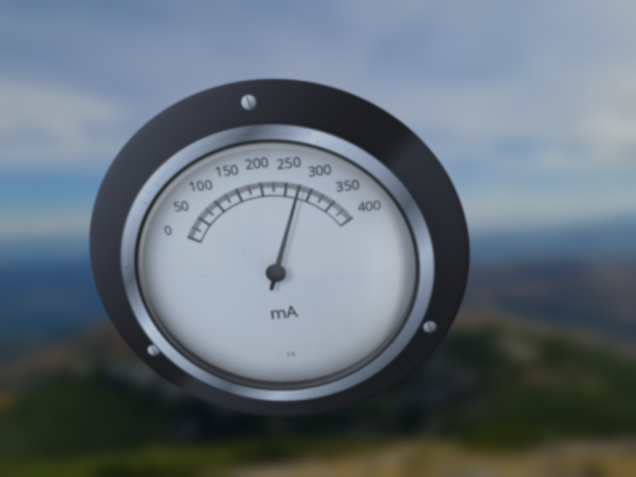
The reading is {"value": 275, "unit": "mA"}
